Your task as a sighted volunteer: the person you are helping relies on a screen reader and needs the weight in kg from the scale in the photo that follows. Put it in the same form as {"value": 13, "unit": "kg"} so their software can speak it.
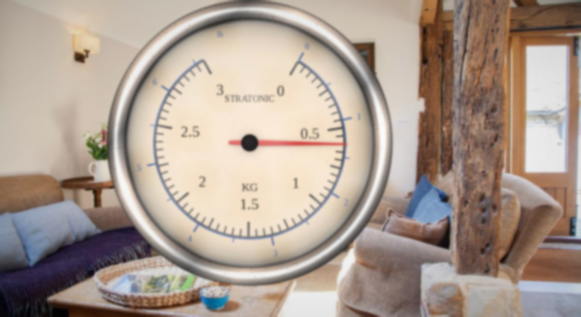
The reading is {"value": 0.6, "unit": "kg"}
